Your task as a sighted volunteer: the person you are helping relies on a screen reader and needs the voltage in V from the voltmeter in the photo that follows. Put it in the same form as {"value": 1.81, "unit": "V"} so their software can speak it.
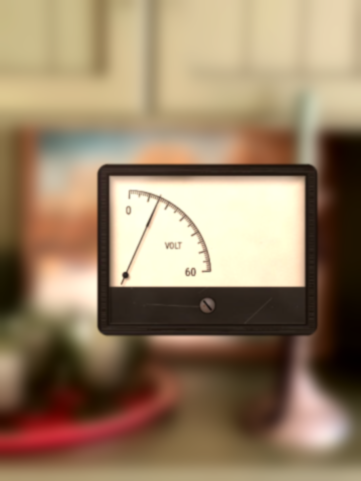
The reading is {"value": 15, "unit": "V"}
